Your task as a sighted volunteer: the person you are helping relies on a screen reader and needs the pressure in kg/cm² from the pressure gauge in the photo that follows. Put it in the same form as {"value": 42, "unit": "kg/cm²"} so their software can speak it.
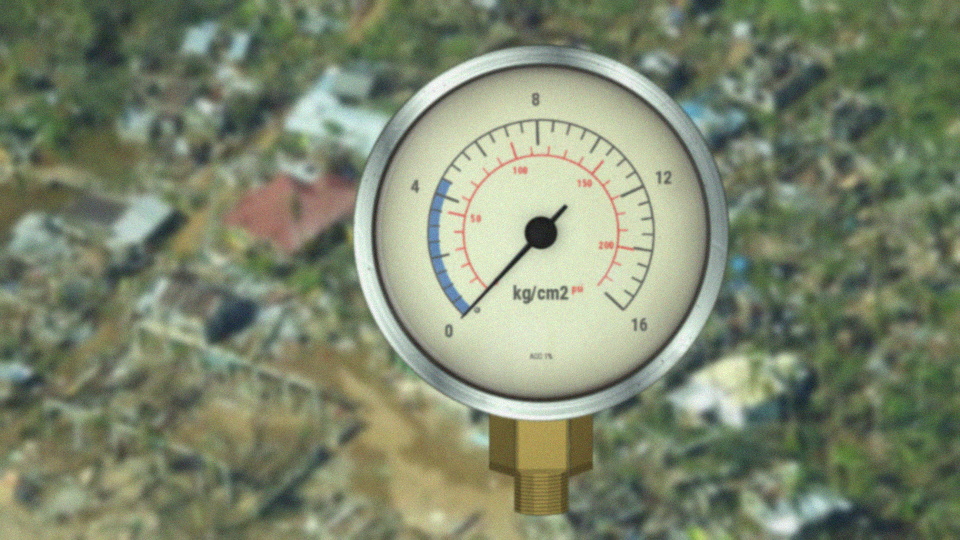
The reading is {"value": 0, "unit": "kg/cm²"}
